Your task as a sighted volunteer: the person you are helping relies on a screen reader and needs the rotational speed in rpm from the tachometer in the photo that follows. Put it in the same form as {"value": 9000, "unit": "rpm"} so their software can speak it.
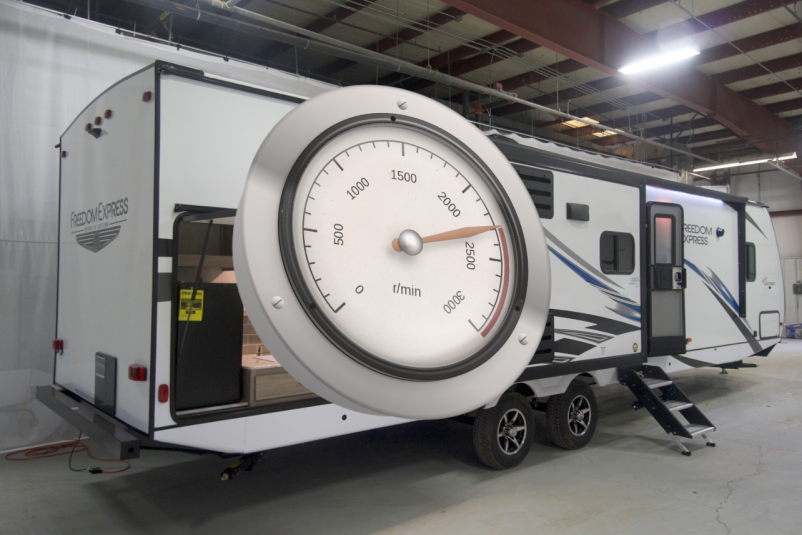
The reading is {"value": 2300, "unit": "rpm"}
